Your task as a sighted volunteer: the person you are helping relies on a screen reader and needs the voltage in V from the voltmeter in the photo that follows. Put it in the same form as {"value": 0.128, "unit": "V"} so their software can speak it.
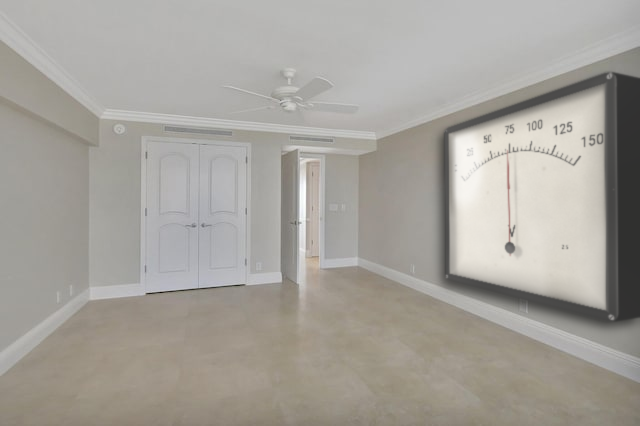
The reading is {"value": 75, "unit": "V"}
